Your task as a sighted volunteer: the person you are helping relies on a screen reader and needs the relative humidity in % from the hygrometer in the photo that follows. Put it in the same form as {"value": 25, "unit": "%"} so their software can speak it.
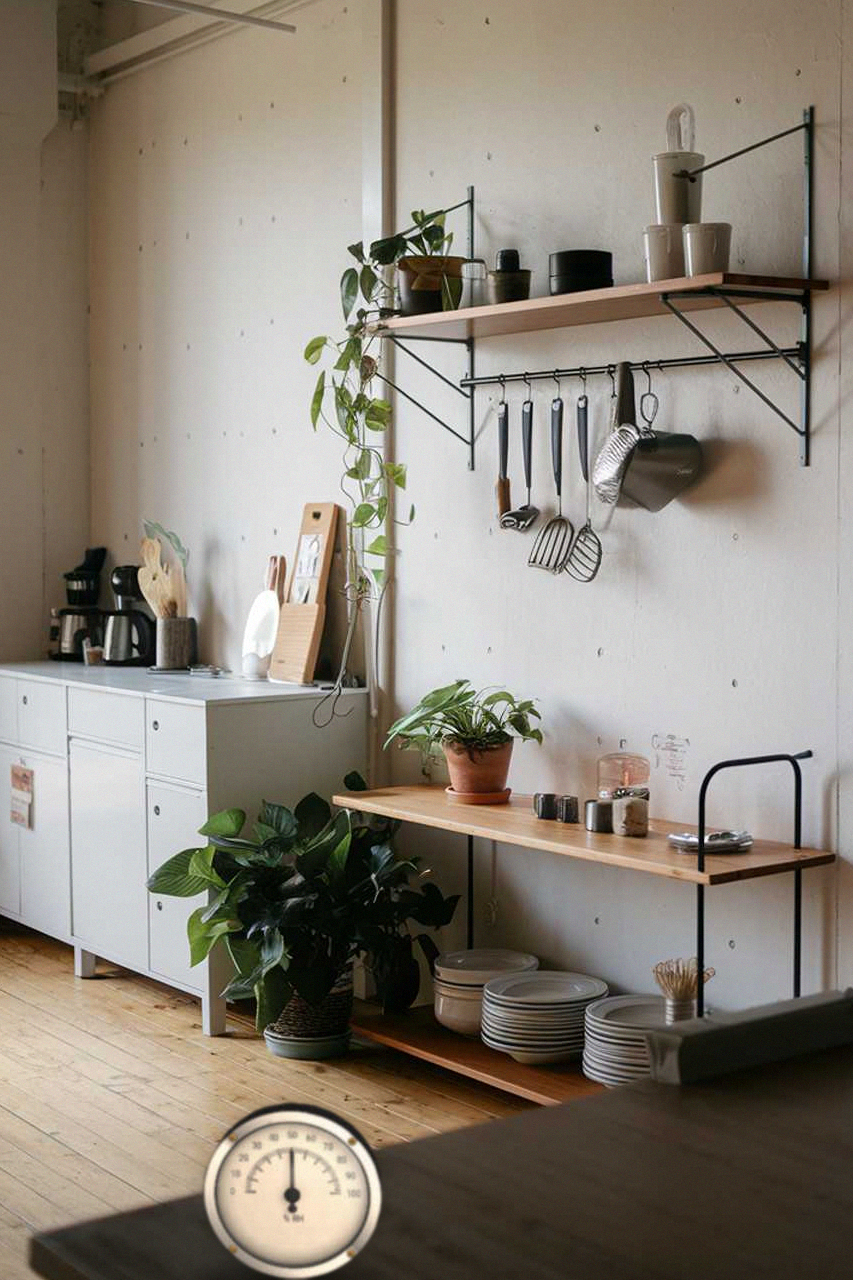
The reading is {"value": 50, "unit": "%"}
